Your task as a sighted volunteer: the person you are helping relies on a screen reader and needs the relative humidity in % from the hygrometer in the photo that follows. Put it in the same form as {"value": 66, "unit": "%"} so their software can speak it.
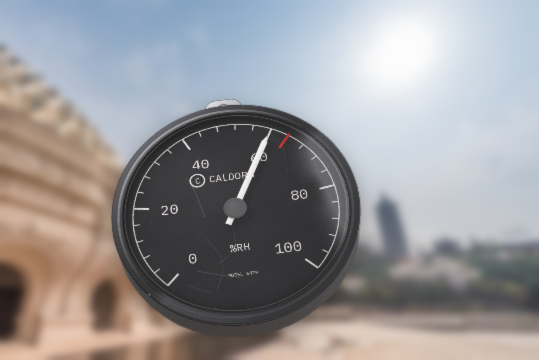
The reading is {"value": 60, "unit": "%"}
